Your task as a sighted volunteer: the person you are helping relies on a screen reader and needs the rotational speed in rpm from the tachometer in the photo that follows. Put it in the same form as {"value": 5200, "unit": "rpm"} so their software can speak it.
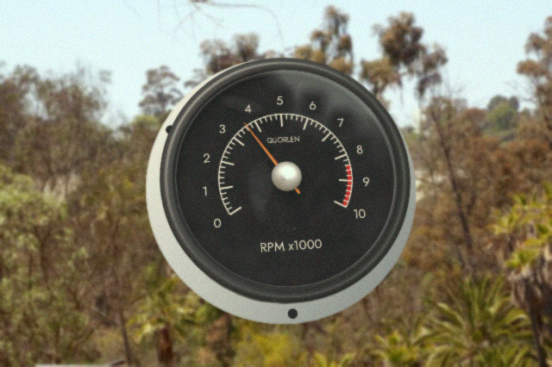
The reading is {"value": 3600, "unit": "rpm"}
